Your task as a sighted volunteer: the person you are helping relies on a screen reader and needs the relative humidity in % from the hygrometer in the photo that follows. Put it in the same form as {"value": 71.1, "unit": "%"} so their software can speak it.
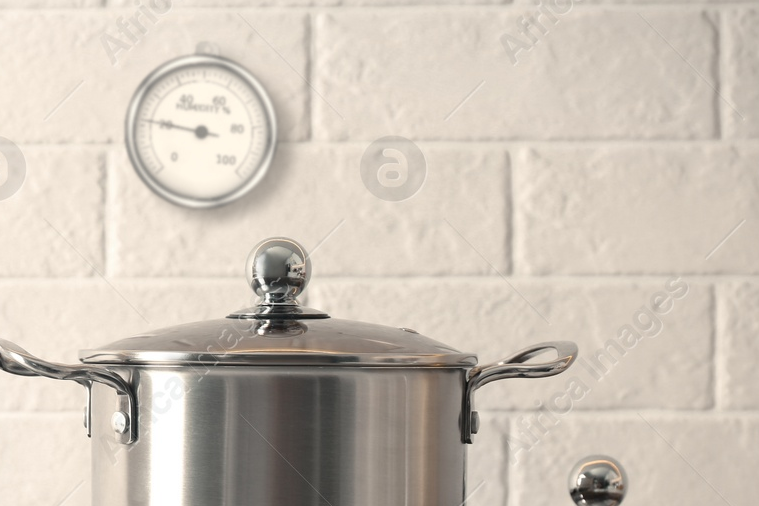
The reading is {"value": 20, "unit": "%"}
